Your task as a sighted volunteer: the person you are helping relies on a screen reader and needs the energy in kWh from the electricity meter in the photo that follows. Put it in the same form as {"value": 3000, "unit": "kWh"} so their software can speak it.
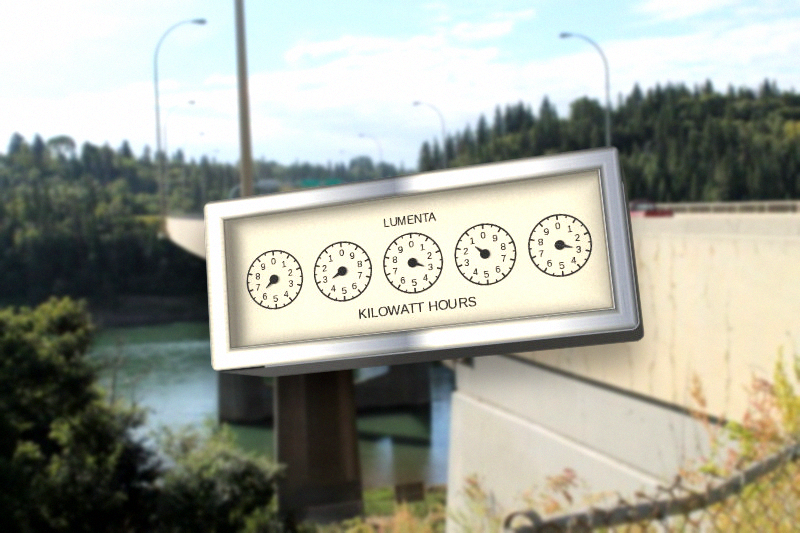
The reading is {"value": 63313, "unit": "kWh"}
